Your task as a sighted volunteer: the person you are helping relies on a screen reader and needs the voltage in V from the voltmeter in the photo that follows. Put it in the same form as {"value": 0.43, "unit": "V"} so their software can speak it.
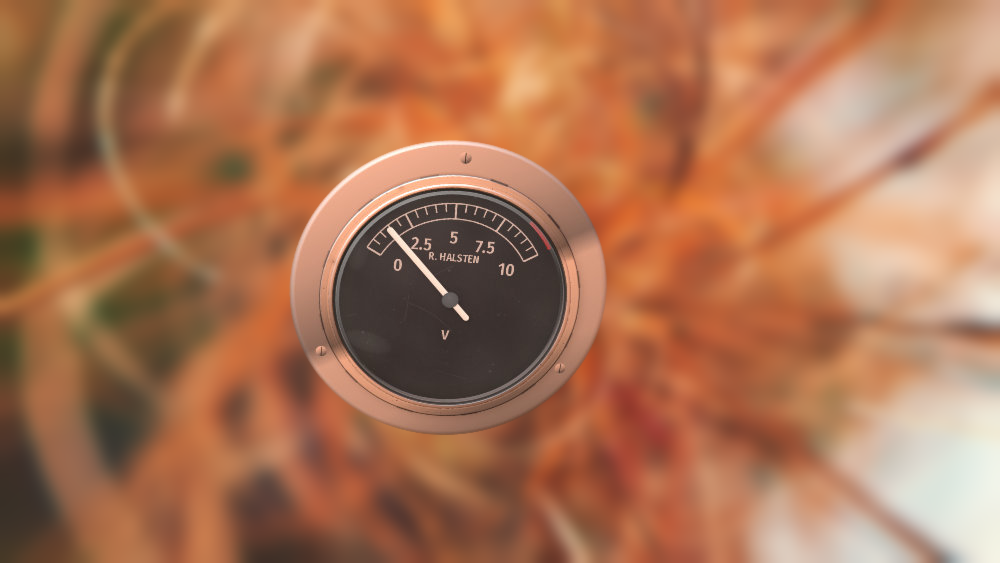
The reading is {"value": 1.5, "unit": "V"}
